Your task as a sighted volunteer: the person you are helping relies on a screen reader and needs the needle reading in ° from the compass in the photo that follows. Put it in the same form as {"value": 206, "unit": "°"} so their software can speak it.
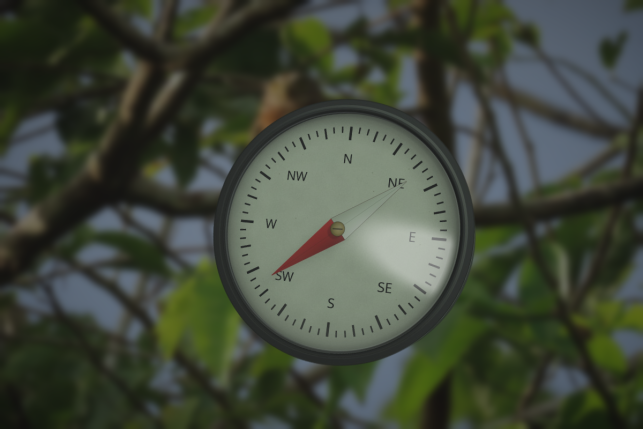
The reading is {"value": 230, "unit": "°"}
